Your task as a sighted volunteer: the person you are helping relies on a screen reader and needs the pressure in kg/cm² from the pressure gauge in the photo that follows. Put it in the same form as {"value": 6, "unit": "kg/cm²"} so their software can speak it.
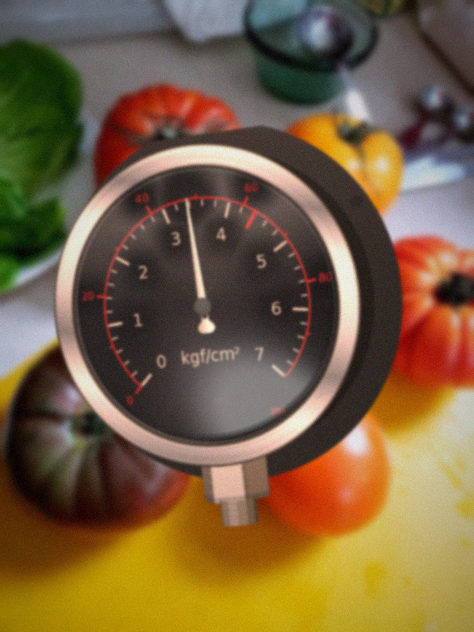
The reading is {"value": 3.4, "unit": "kg/cm²"}
